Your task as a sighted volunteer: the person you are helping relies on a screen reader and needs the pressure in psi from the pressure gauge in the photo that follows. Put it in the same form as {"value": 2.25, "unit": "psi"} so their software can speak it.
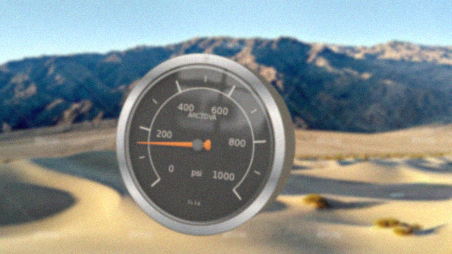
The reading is {"value": 150, "unit": "psi"}
